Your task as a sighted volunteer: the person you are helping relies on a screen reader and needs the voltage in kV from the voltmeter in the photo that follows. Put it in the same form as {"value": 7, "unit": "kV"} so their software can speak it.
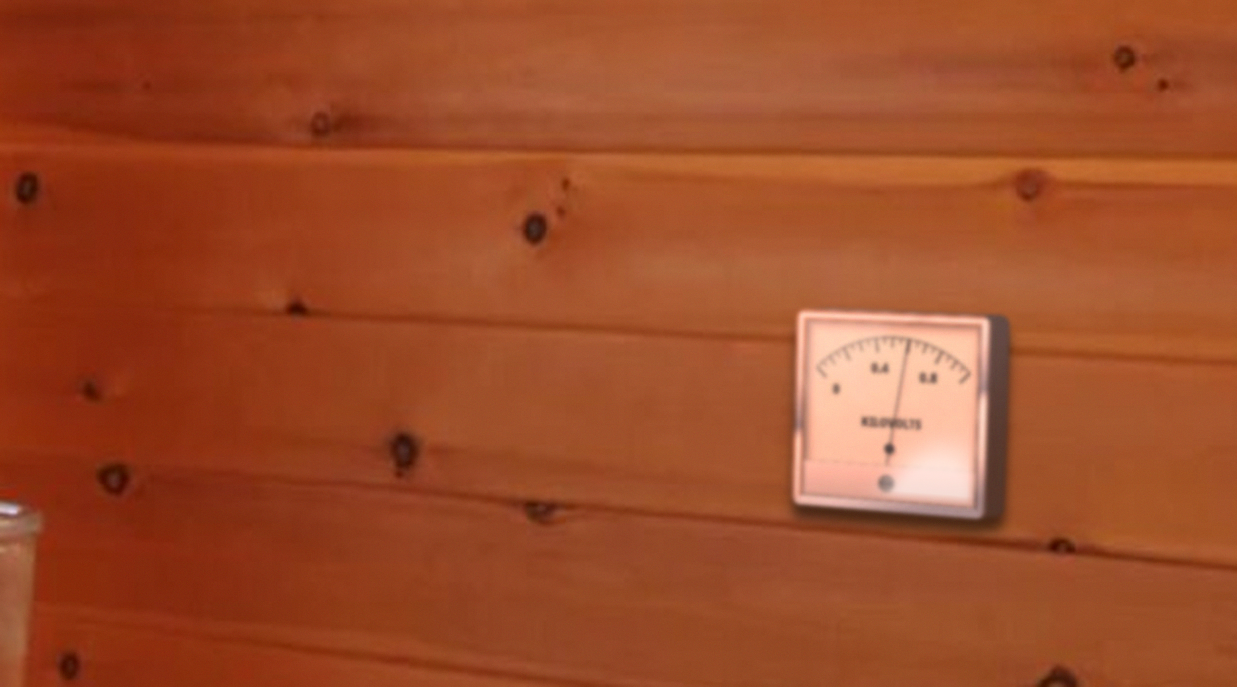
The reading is {"value": 0.6, "unit": "kV"}
